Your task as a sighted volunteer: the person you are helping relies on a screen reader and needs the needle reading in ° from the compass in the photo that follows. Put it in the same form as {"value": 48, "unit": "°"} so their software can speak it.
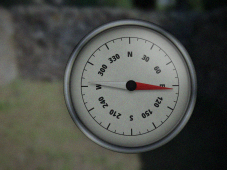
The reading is {"value": 95, "unit": "°"}
